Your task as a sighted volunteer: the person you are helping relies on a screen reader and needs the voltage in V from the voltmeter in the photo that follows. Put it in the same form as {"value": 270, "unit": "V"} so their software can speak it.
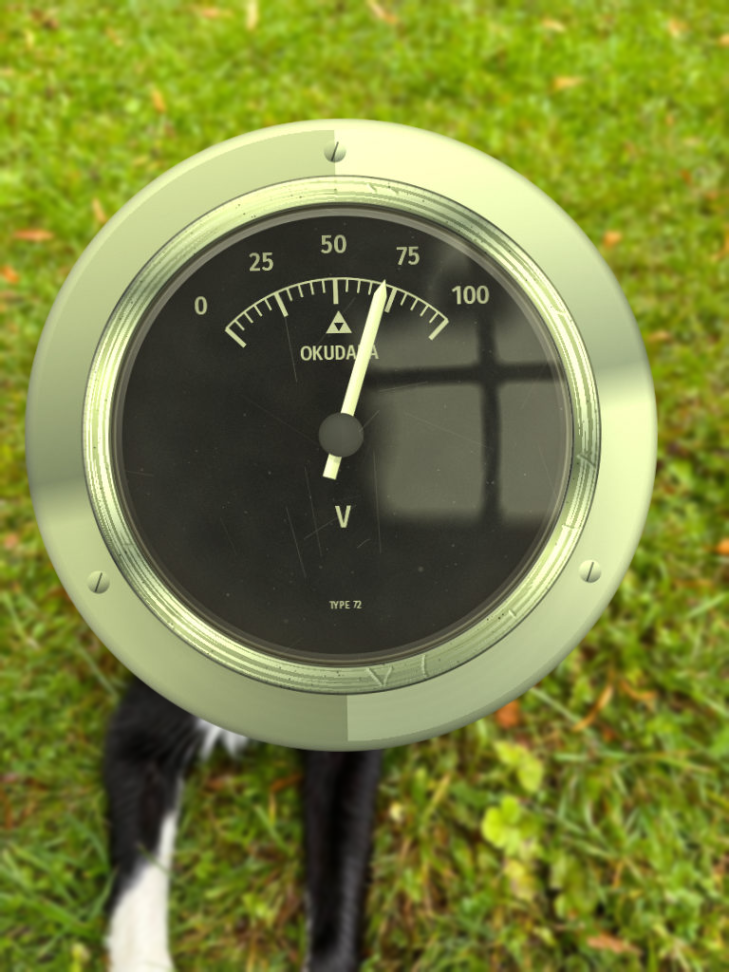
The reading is {"value": 70, "unit": "V"}
